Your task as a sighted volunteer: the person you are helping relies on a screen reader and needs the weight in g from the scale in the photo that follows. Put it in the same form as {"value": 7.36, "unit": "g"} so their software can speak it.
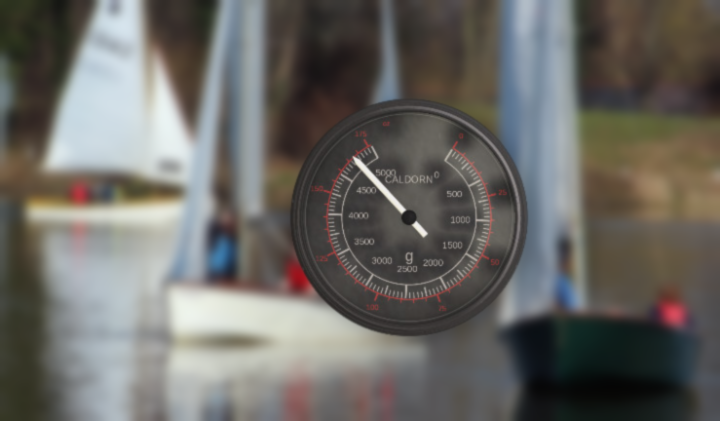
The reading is {"value": 4750, "unit": "g"}
